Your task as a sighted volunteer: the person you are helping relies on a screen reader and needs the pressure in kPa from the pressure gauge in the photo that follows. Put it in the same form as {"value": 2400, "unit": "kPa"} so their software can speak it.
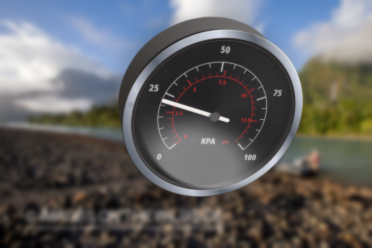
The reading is {"value": 22.5, "unit": "kPa"}
